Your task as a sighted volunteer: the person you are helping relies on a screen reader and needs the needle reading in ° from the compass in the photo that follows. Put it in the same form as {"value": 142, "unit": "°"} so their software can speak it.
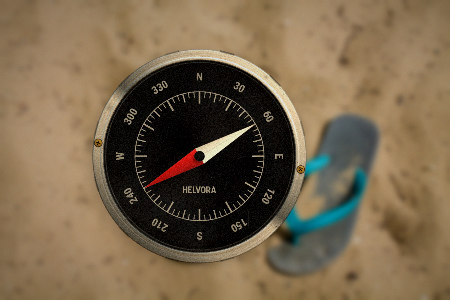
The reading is {"value": 240, "unit": "°"}
